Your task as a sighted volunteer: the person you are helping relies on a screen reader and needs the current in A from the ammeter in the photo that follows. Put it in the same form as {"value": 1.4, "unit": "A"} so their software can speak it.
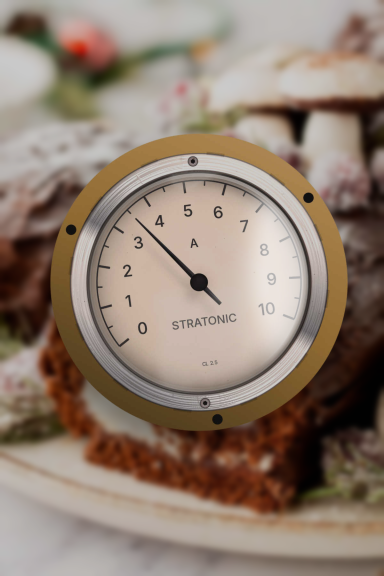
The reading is {"value": 3.5, "unit": "A"}
